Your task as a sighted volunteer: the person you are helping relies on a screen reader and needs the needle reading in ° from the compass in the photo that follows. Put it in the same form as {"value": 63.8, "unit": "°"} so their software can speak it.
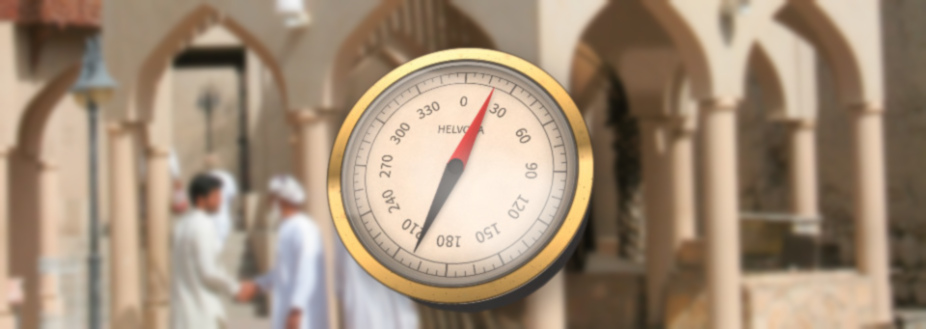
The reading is {"value": 20, "unit": "°"}
